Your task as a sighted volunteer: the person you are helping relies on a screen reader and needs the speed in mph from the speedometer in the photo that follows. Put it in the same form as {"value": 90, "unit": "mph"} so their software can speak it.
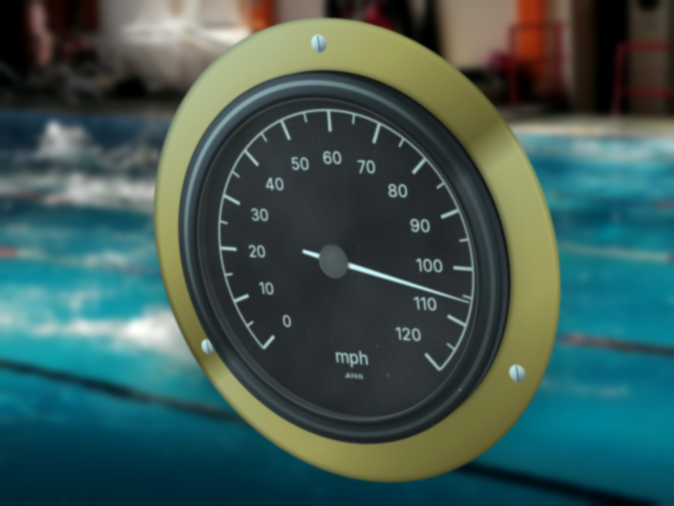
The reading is {"value": 105, "unit": "mph"}
